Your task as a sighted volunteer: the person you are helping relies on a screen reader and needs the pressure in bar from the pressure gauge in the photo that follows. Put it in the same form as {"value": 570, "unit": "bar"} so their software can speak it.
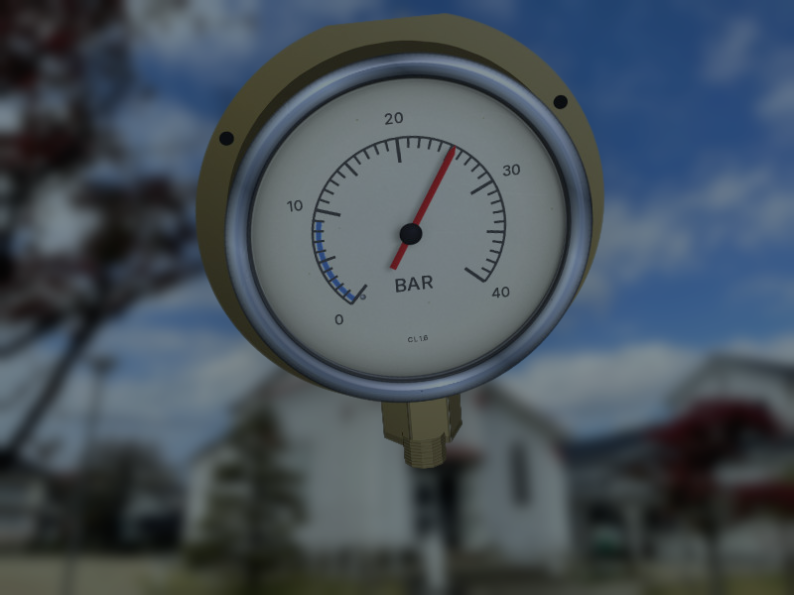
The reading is {"value": 25, "unit": "bar"}
